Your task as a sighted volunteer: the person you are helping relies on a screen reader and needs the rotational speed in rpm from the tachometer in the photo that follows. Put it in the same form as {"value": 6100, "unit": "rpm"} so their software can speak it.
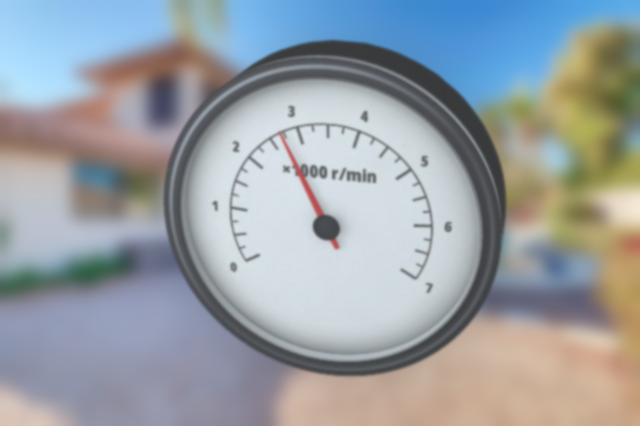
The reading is {"value": 2750, "unit": "rpm"}
